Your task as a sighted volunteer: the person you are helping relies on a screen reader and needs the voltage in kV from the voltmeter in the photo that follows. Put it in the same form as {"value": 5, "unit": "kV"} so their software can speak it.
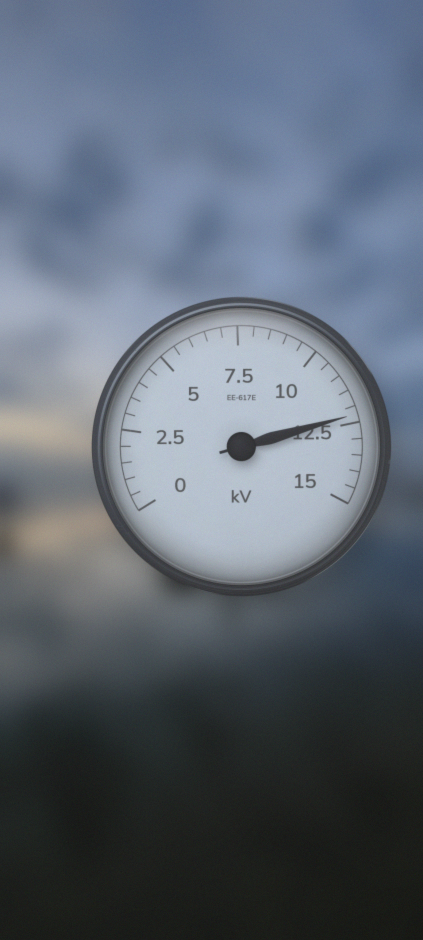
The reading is {"value": 12.25, "unit": "kV"}
